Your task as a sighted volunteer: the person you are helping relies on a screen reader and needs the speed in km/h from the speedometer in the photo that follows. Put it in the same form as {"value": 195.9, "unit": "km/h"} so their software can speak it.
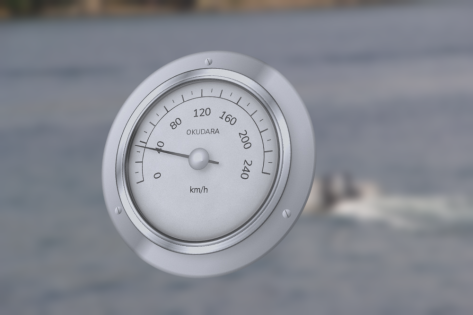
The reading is {"value": 35, "unit": "km/h"}
